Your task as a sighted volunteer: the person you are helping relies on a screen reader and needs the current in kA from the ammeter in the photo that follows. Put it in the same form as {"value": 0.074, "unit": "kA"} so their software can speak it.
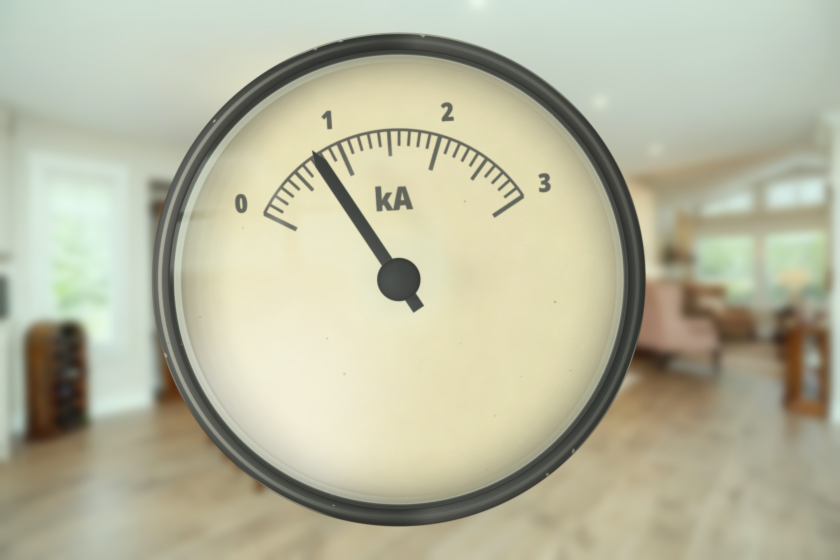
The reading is {"value": 0.75, "unit": "kA"}
